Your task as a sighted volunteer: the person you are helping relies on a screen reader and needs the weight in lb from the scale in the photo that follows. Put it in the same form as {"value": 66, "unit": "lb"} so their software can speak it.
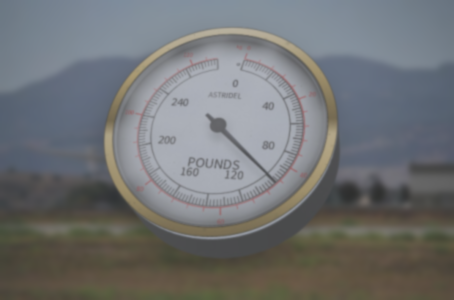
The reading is {"value": 100, "unit": "lb"}
